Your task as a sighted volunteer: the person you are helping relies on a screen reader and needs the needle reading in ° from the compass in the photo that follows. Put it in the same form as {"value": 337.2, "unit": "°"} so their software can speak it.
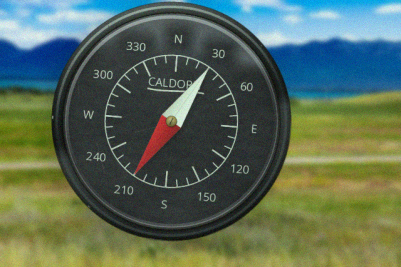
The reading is {"value": 210, "unit": "°"}
